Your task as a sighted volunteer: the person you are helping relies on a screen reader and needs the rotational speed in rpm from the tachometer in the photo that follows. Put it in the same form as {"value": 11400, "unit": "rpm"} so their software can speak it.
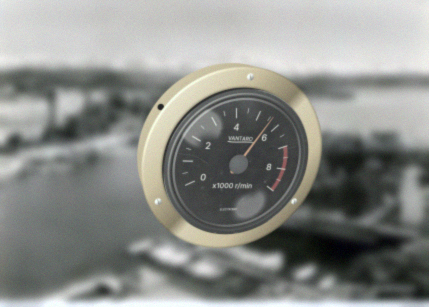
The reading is {"value": 5500, "unit": "rpm"}
